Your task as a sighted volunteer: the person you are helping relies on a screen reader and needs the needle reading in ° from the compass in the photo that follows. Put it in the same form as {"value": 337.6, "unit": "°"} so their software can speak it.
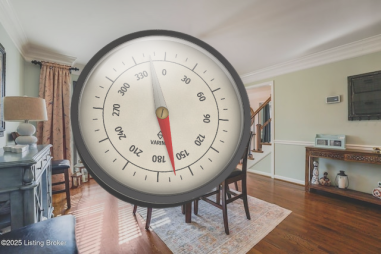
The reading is {"value": 165, "unit": "°"}
